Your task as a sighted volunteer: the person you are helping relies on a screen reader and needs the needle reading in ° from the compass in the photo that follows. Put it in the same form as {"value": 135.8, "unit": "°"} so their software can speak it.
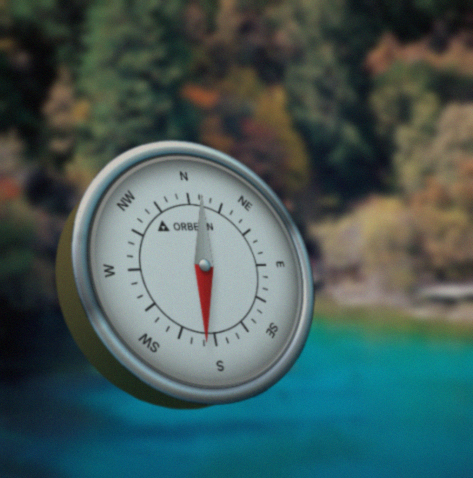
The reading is {"value": 190, "unit": "°"}
